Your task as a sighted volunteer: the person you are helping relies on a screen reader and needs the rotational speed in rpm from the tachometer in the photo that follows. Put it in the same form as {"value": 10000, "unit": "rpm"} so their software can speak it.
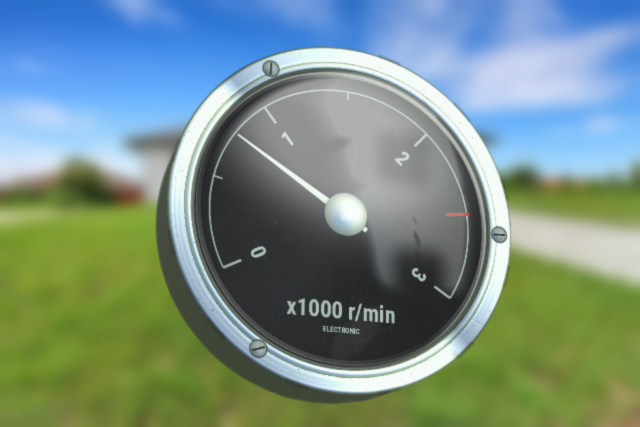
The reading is {"value": 750, "unit": "rpm"}
